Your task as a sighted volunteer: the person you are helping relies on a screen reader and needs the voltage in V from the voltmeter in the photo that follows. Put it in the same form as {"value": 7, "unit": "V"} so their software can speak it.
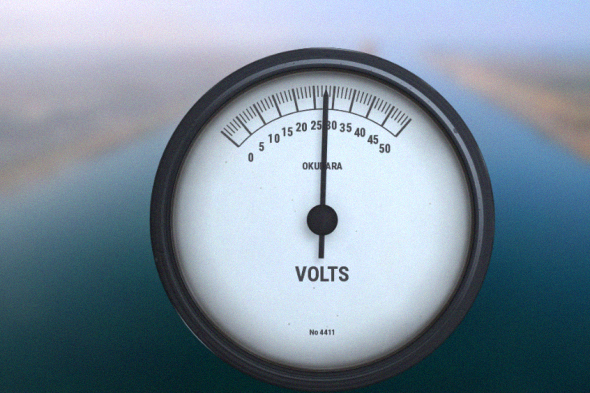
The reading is {"value": 28, "unit": "V"}
